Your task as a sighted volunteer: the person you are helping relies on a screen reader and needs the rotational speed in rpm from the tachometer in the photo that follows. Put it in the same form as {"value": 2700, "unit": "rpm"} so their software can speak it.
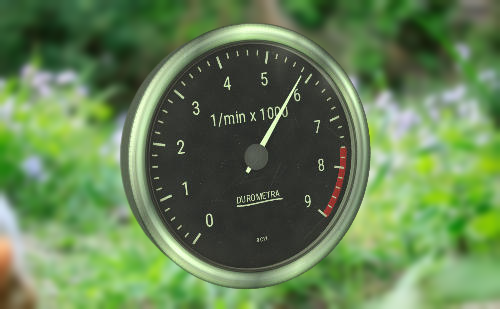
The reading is {"value": 5800, "unit": "rpm"}
